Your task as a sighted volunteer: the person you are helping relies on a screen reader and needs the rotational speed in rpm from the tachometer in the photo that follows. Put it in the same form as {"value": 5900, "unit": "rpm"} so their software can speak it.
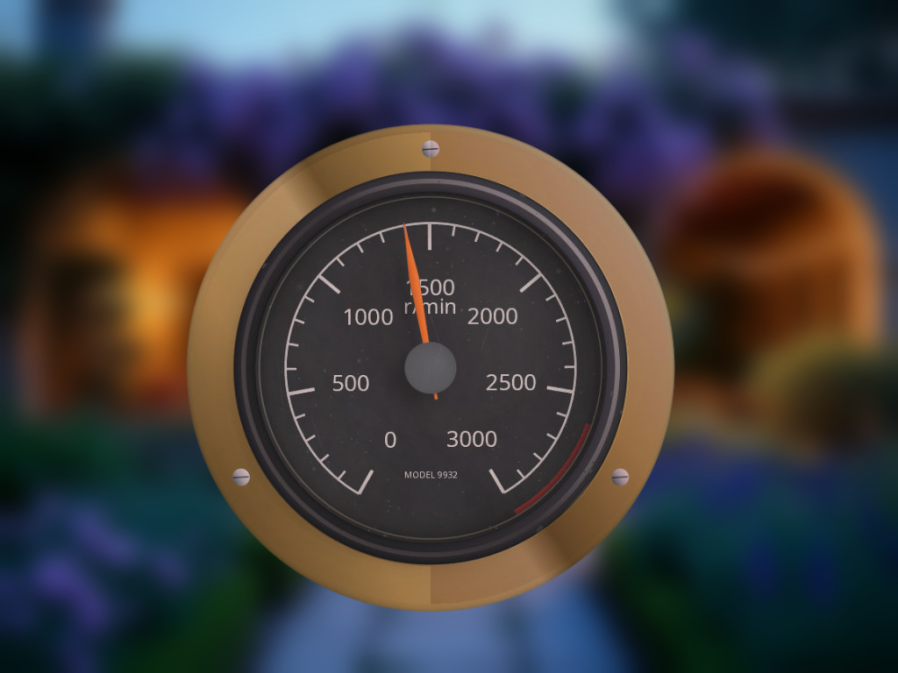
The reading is {"value": 1400, "unit": "rpm"}
